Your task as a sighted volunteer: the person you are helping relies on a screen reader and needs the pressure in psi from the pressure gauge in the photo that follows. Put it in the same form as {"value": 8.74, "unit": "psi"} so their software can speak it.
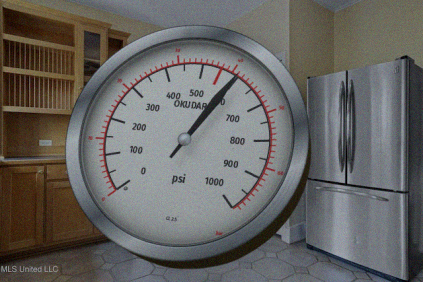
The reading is {"value": 600, "unit": "psi"}
